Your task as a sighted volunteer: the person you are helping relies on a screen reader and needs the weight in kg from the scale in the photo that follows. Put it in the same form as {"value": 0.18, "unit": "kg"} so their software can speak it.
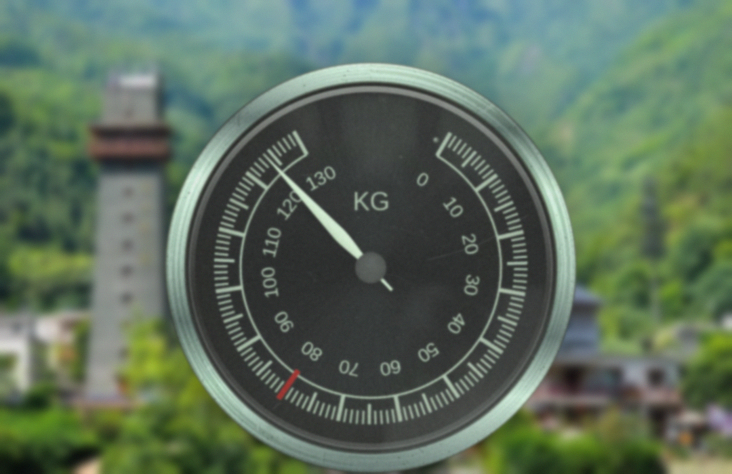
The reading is {"value": 124, "unit": "kg"}
